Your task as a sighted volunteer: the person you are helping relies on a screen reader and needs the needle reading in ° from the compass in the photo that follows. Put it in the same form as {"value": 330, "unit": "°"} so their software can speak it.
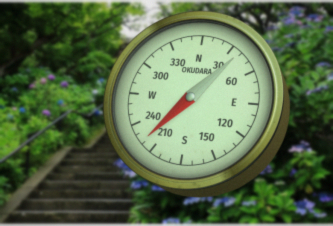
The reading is {"value": 220, "unit": "°"}
